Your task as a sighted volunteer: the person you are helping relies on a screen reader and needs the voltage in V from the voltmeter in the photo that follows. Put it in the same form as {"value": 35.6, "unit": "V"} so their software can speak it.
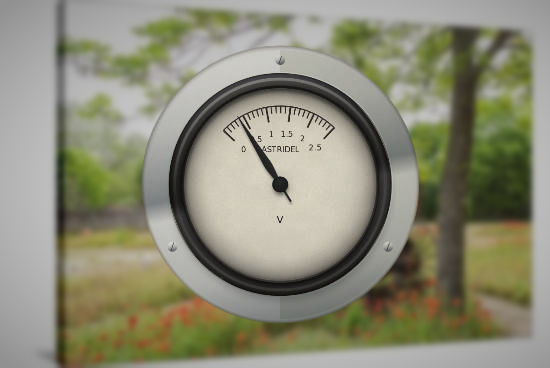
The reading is {"value": 0.4, "unit": "V"}
